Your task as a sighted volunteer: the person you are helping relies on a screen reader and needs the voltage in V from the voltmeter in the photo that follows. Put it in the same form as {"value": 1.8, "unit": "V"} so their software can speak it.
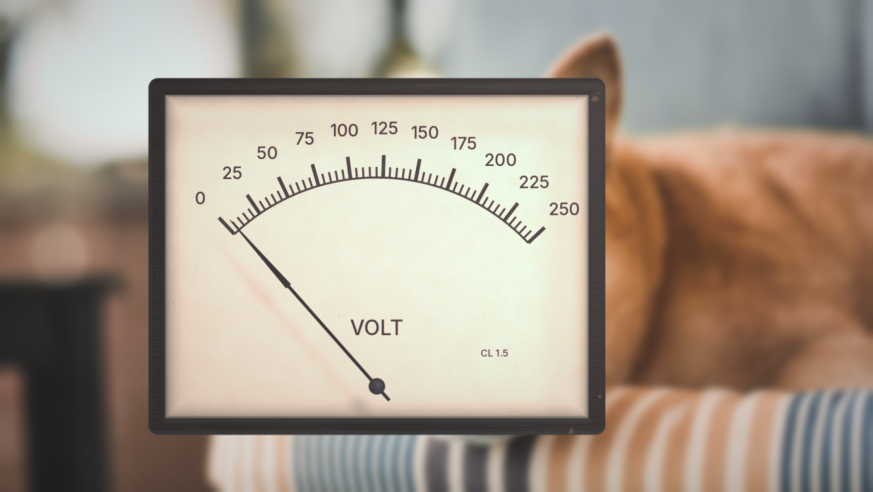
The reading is {"value": 5, "unit": "V"}
